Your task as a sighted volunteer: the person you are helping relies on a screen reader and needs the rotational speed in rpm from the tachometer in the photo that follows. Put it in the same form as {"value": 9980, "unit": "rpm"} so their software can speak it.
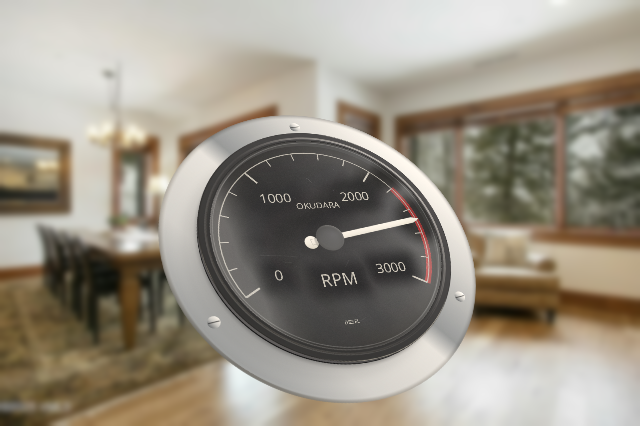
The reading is {"value": 2500, "unit": "rpm"}
